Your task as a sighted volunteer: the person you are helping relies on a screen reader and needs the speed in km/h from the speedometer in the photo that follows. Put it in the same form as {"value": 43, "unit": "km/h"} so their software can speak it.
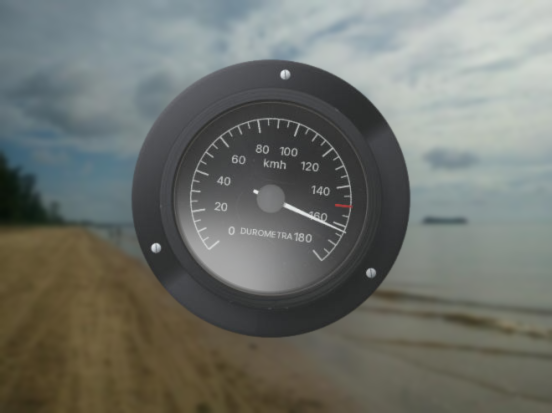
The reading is {"value": 162.5, "unit": "km/h"}
